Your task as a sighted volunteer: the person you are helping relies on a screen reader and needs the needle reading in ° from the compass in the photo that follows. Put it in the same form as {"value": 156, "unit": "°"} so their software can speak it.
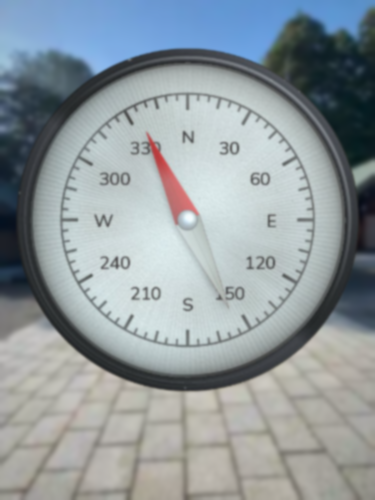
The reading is {"value": 335, "unit": "°"}
